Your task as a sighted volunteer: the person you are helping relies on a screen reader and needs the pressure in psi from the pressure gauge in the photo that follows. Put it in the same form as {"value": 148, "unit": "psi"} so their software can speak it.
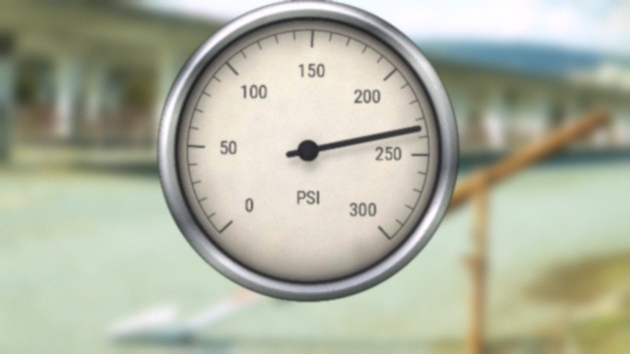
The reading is {"value": 235, "unit": "psi"}
